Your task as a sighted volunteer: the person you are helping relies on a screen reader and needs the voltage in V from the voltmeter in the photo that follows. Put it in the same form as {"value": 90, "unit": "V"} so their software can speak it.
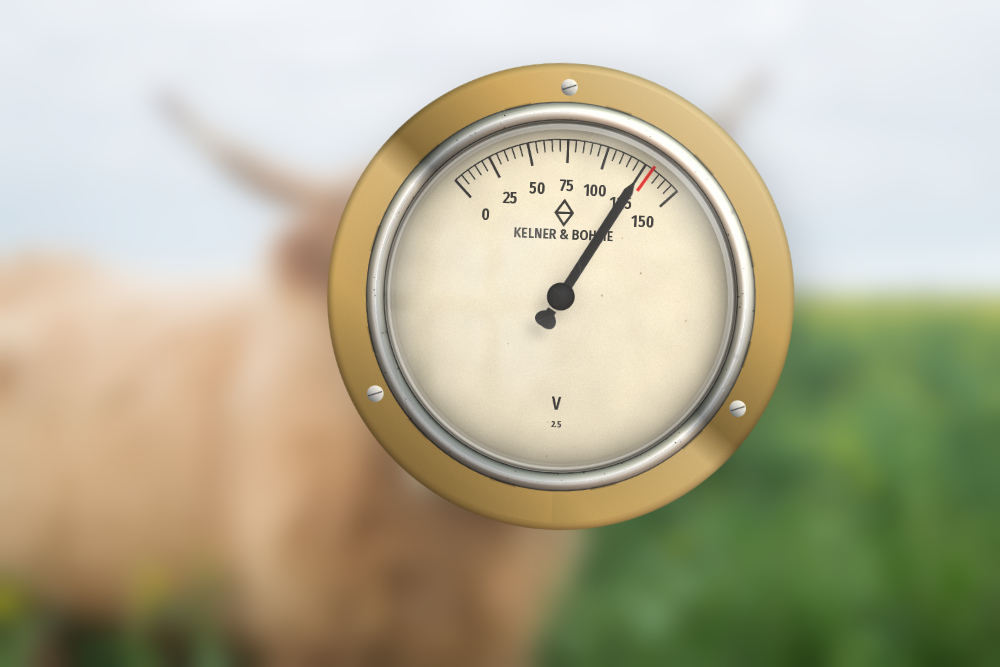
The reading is {"value": 125, "unit": "V"}
